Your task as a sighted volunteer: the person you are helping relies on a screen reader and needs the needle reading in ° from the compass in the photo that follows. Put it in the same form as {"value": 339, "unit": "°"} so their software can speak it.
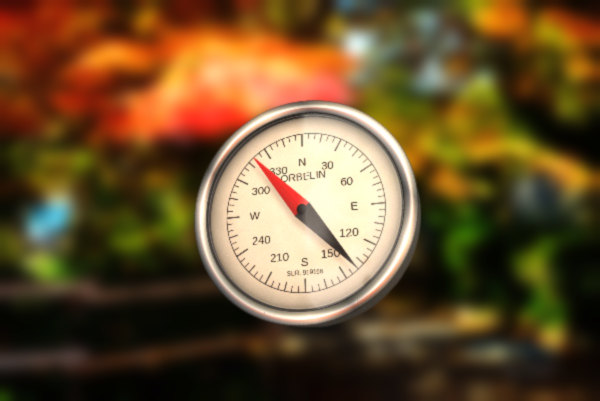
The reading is {"value": 320, "unit": "°"}
